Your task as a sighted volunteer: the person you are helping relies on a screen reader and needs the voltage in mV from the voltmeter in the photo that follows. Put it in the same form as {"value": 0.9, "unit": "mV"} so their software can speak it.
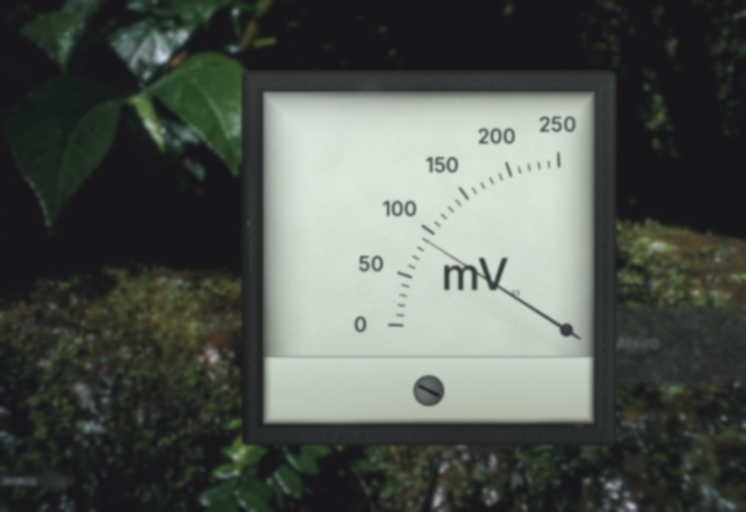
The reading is {"value": 90, "unit": "mV"}
